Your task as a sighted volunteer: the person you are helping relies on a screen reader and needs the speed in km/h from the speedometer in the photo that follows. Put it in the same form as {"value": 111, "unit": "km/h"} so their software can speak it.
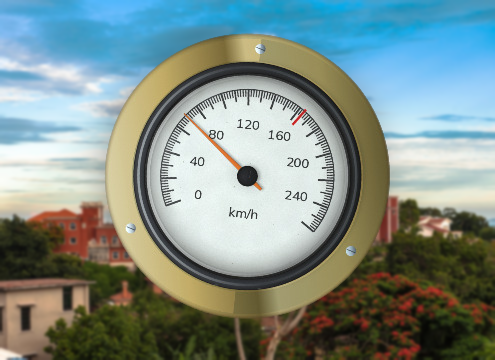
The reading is {"value": 70, "unit": "km/h"}
